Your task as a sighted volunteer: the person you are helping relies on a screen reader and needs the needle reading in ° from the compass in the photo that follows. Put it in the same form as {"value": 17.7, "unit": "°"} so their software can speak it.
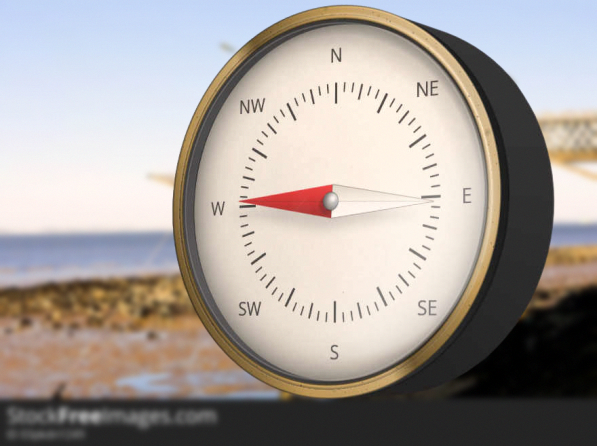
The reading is {"value": 272.5, "unit": "°"}
